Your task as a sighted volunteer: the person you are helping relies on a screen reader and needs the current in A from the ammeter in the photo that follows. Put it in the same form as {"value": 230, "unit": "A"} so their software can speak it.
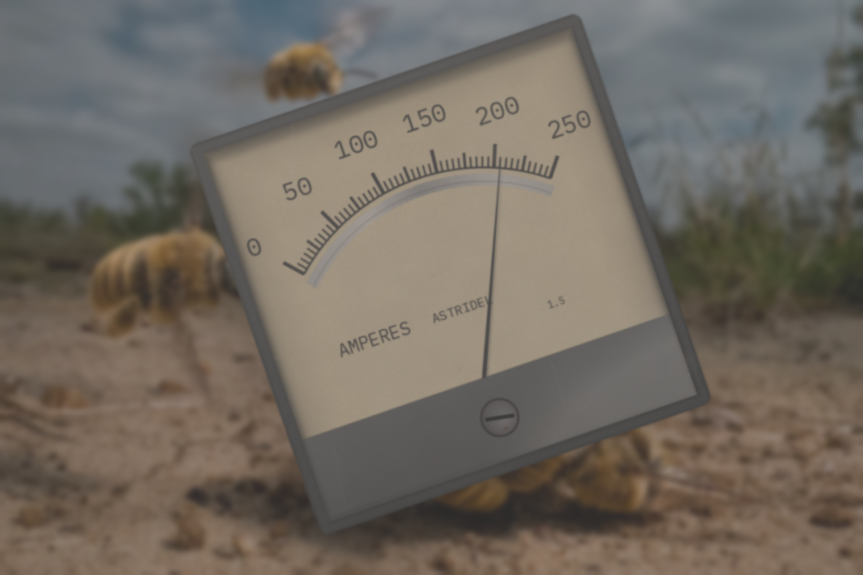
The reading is {"value": 205, "unit": "A"}
